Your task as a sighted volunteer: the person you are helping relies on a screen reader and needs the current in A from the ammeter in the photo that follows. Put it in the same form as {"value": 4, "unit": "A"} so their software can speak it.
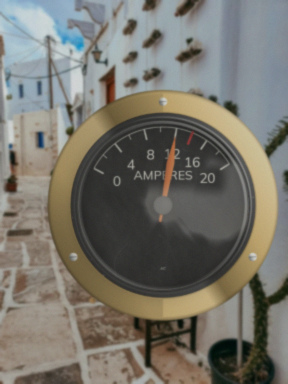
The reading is {"value": 12, "unit": "A"}
